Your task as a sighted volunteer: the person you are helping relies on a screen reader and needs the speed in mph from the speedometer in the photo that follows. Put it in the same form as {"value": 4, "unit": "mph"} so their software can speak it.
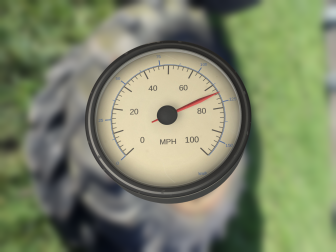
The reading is {"value": 74, "unit": "mph"}
